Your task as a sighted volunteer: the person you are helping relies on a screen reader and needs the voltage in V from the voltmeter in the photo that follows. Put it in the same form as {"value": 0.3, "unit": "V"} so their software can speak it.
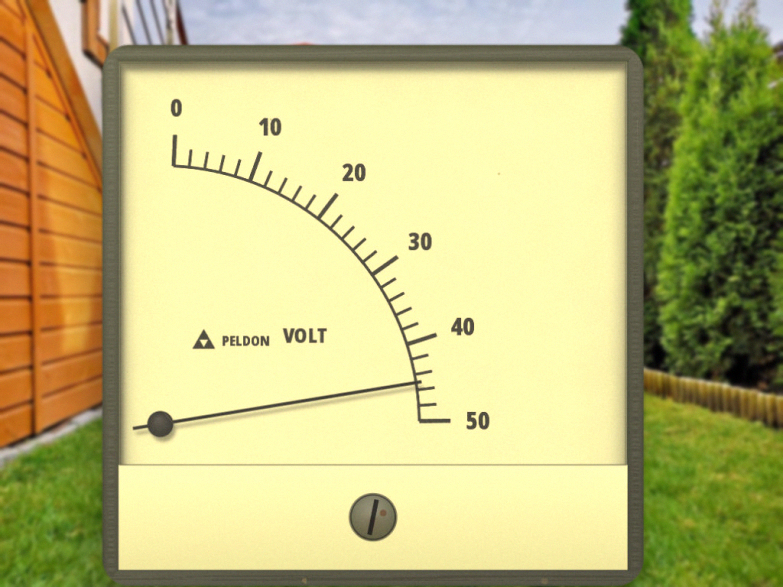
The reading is {"value": 45, "unit": "V"}
